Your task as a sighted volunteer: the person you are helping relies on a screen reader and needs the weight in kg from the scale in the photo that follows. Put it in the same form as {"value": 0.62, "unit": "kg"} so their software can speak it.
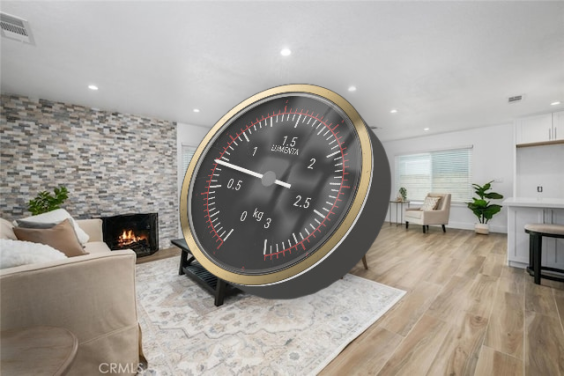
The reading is {"value": 0.7, "unit": "kg"}
